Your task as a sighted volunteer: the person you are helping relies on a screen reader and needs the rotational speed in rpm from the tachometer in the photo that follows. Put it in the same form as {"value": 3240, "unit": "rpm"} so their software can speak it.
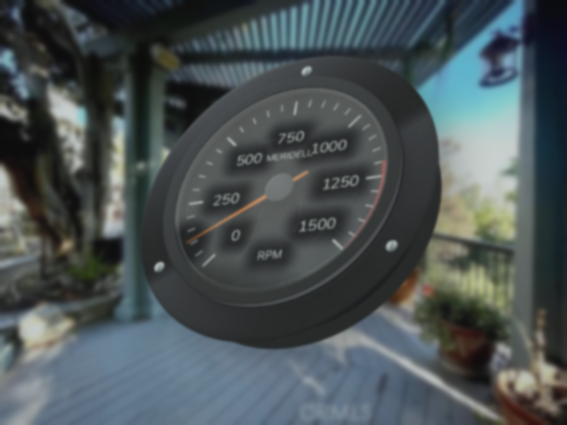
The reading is {"value": 100, "unit": "rpm"}
